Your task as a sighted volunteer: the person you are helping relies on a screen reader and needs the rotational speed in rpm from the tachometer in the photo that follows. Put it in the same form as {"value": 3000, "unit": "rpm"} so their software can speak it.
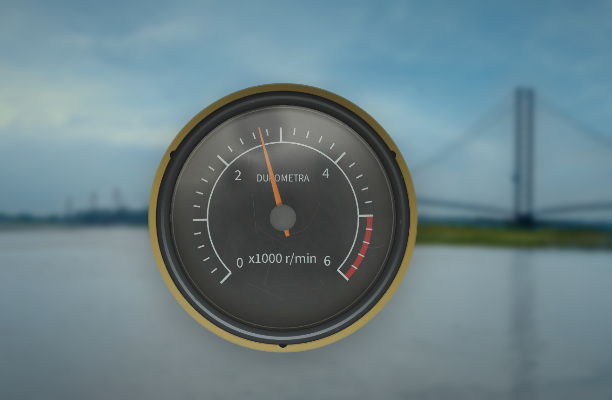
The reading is {"value": 2700, "unit": "rpm"}
